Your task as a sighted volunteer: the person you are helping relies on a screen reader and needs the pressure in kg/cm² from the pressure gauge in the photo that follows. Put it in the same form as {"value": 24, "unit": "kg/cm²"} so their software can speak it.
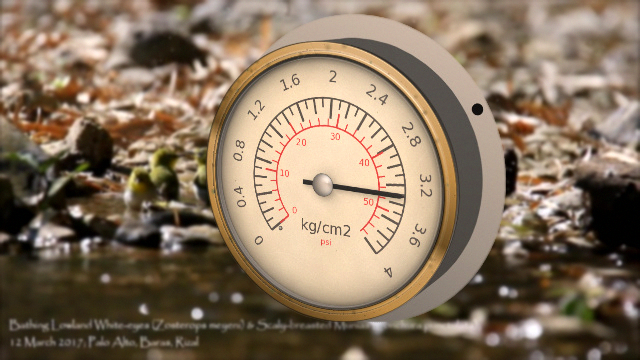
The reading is {"value": 3.3, "unit": "kg/cm²"}
